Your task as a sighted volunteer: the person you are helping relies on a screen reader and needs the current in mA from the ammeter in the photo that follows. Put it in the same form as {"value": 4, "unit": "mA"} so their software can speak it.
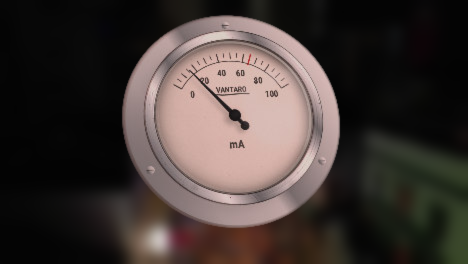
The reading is {"value": 15, "unit": "mA"}
